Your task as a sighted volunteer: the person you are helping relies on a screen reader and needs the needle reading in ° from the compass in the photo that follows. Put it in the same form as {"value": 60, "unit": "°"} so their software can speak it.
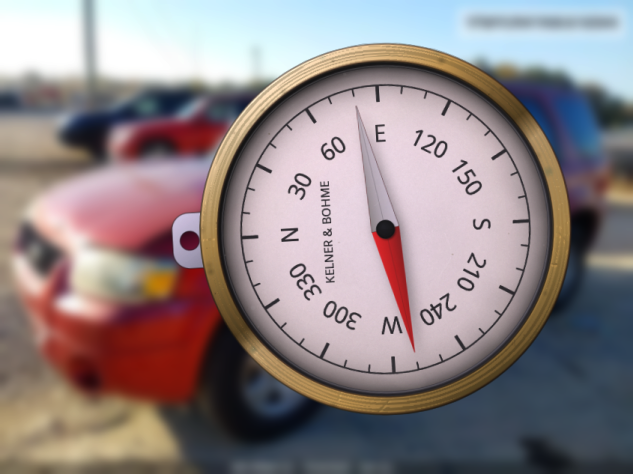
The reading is {"value": 260, "unit": "°"}
